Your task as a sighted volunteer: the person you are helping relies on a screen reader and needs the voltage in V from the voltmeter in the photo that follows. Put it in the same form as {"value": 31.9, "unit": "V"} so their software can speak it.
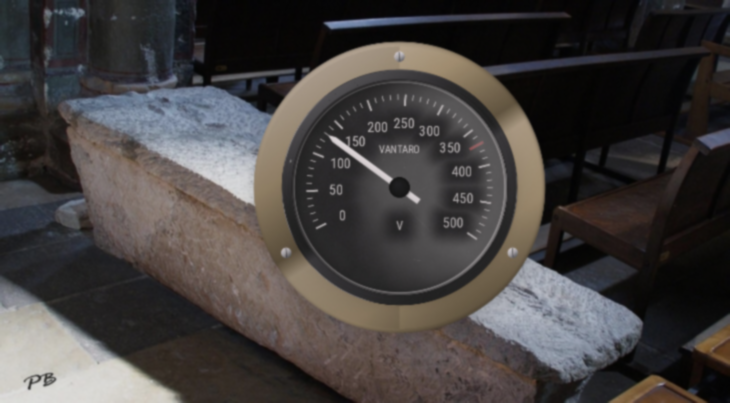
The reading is {"value": 130, "unit": "V"}
